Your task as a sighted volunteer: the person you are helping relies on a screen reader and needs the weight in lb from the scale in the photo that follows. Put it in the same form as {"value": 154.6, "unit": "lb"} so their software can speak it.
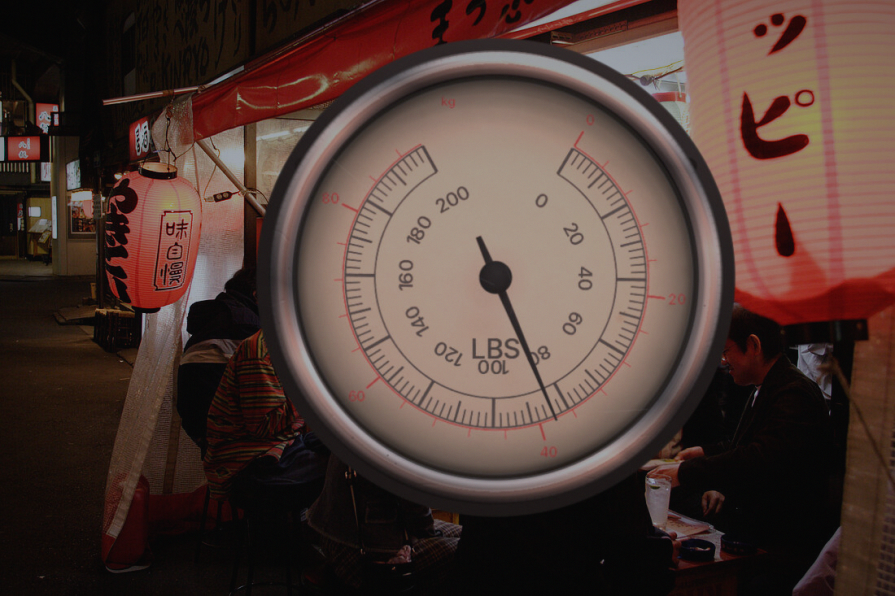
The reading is {"value": 84, "unit": "lb"}
